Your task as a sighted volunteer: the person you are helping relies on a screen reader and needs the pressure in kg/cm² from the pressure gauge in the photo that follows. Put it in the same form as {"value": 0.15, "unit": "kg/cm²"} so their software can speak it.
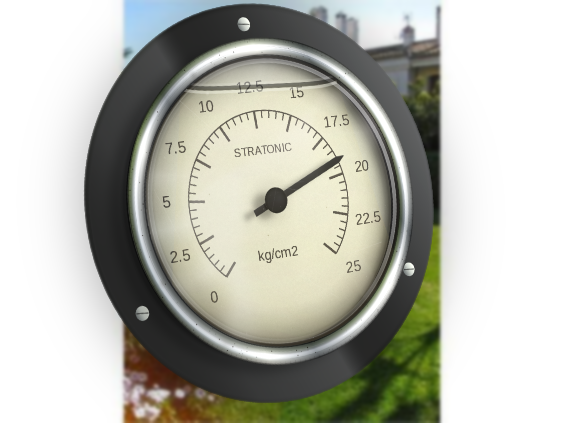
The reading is {"value": 19, "unit": "kg/cm²"}
